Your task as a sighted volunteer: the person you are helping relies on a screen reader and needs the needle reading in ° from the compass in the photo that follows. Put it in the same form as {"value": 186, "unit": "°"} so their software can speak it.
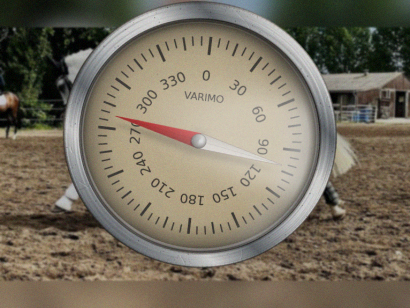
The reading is {"value": 280, "unit": "°"}
